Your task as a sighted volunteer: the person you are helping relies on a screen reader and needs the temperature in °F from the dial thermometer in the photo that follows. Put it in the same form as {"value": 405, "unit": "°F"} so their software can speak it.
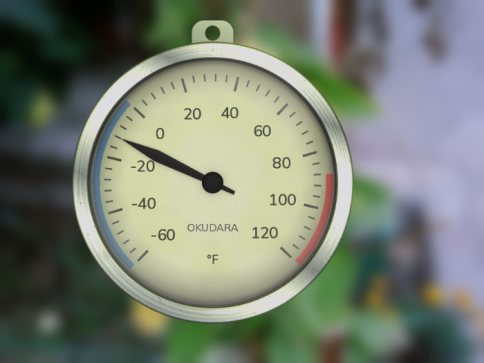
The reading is {"value": -12, "unit": "°F"}
